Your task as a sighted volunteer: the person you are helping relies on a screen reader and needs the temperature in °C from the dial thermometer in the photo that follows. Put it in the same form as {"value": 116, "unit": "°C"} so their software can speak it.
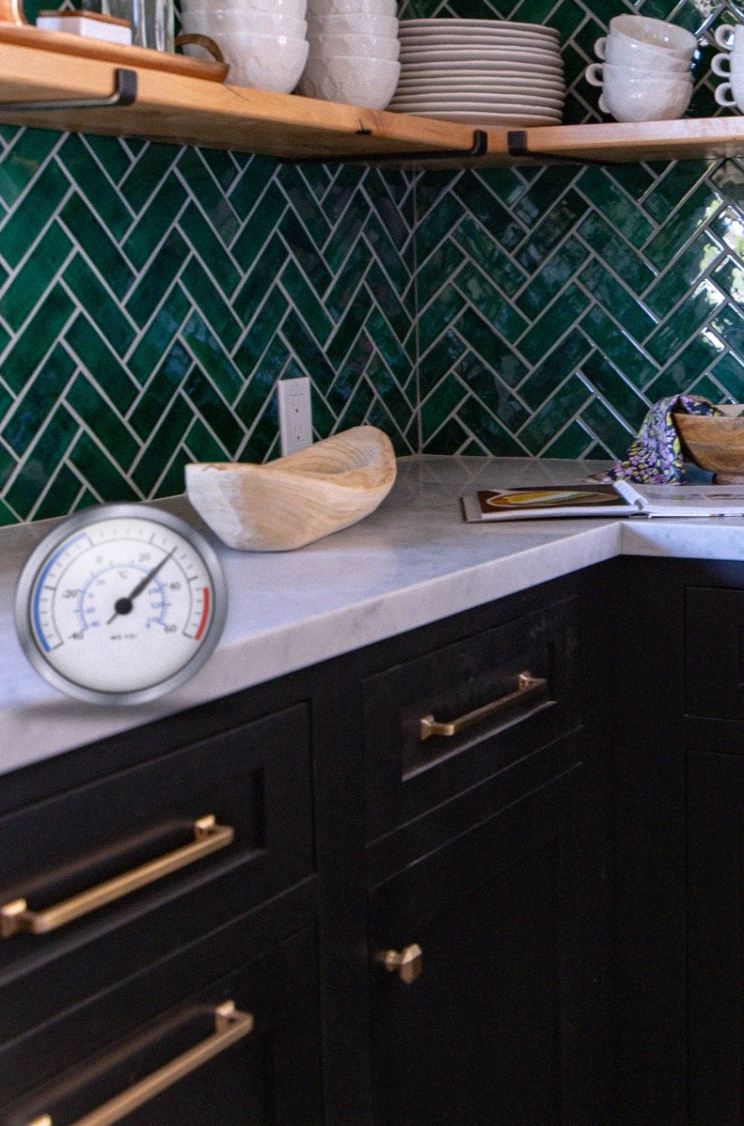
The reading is {"value": 28, "unit": "°C"}
